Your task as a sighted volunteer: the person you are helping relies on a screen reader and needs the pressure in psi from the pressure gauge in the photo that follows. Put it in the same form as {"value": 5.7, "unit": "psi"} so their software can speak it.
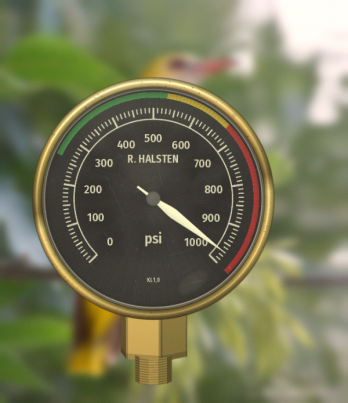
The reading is {"value": 970, "unit": "psi"}
